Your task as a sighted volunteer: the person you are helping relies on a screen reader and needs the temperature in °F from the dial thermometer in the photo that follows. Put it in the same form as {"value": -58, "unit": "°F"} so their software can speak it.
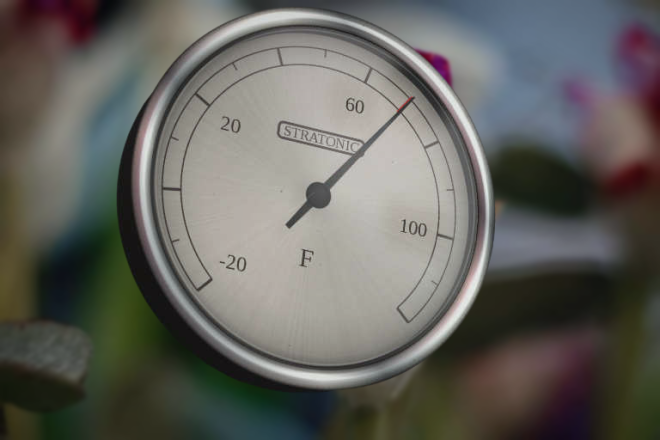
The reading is {"value": 70, "unit": "°F"}
